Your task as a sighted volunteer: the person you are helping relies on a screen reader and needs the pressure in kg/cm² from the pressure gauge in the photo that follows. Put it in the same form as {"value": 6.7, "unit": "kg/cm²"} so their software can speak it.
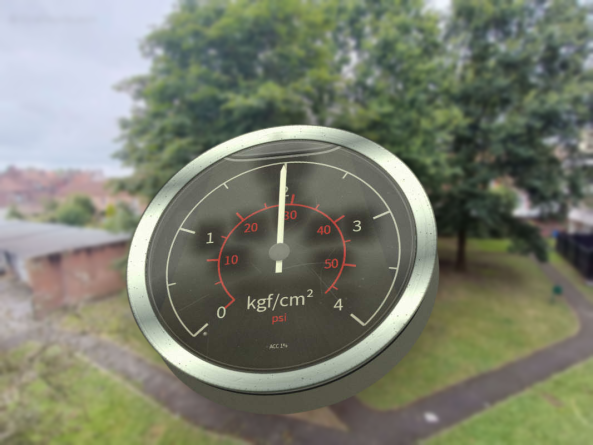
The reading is {"value": 2, "unit": "kg/cm²"}
